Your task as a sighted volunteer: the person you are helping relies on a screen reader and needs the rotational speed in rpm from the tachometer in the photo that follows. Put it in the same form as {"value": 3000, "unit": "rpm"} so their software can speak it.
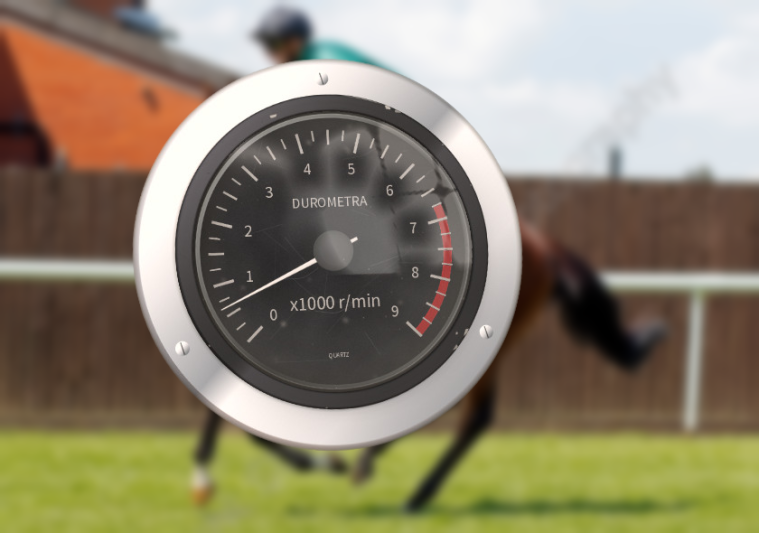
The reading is {"value": 625, "unit": "rpm"}
